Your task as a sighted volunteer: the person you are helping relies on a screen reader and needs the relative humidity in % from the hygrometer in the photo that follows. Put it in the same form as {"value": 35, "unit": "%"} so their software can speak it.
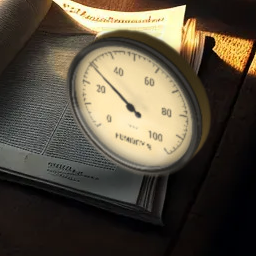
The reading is {"value": 30, "unit": "%"}
